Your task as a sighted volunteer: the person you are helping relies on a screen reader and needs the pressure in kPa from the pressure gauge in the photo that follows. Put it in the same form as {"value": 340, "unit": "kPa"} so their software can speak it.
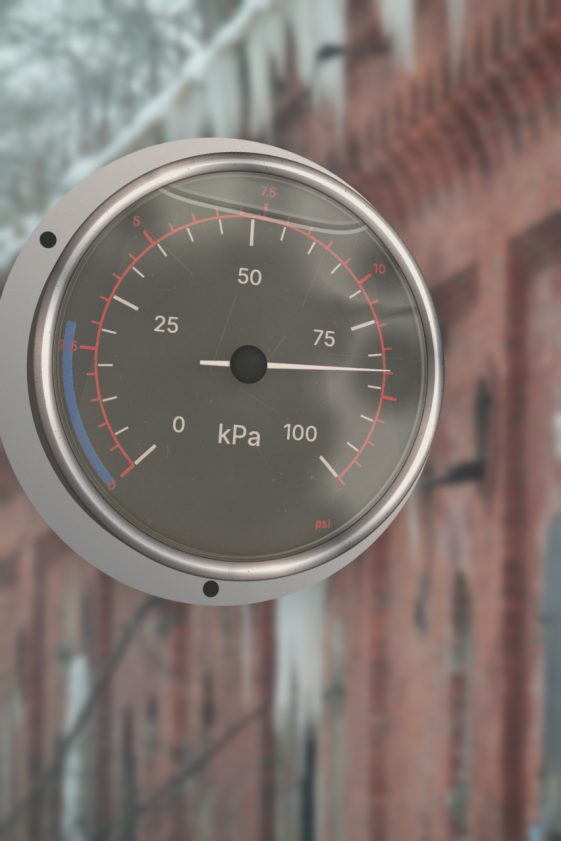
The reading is {"value": 82.5, "unit": "kPa"}
